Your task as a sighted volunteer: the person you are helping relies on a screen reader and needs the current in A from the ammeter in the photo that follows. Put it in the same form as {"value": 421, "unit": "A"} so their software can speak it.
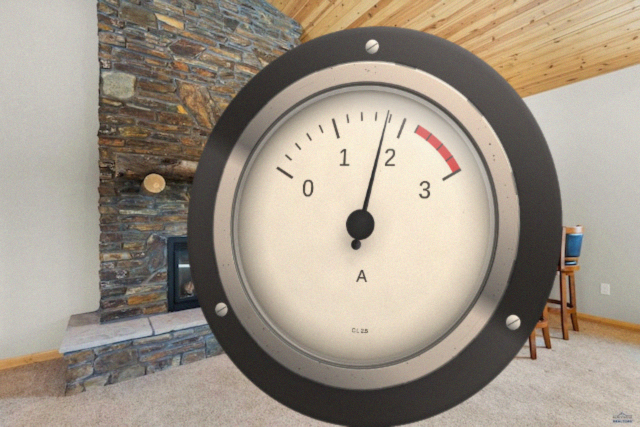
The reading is {"value": 1.8, "unit": "A"}
